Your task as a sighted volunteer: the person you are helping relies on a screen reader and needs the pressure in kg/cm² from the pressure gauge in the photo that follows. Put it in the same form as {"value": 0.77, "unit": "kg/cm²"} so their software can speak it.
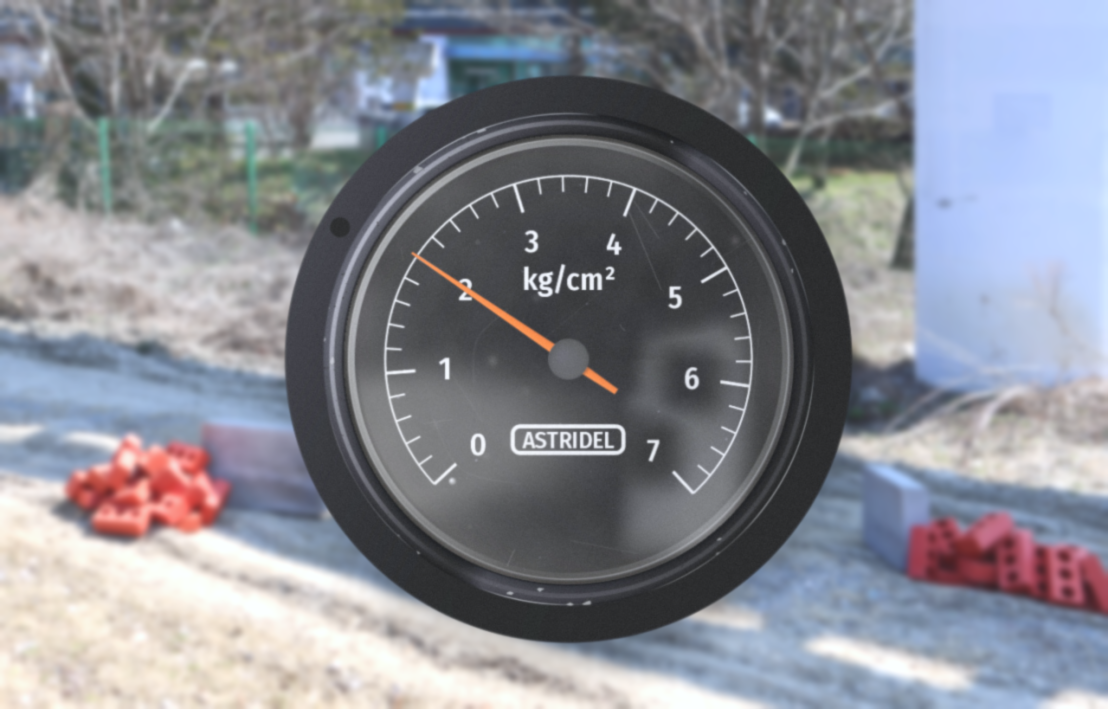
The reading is {"value": 2, "unit": "kg/cm²"}
